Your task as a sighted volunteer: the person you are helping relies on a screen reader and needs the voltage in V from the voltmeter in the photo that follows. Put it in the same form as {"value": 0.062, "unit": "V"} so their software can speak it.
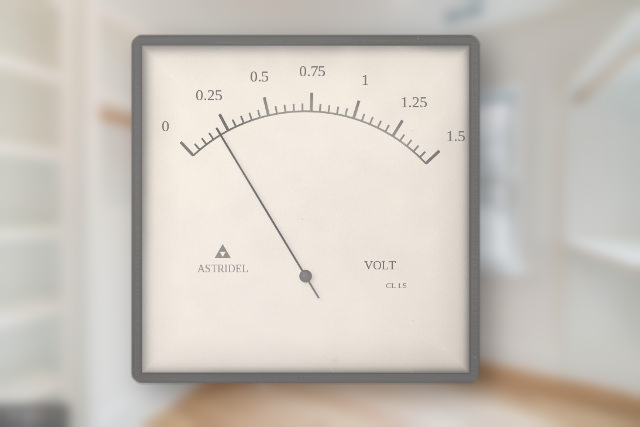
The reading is {"value": 0.2, "unit": "V"}
